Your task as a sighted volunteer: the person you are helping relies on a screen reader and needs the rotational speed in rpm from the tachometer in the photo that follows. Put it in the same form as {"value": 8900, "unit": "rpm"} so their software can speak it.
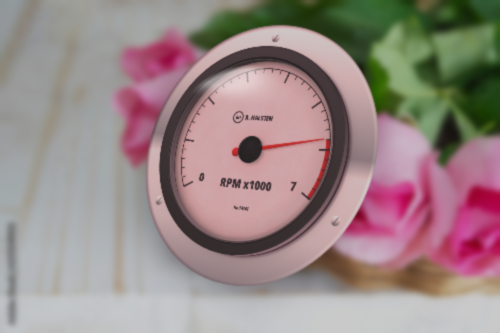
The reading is {"value": 5800, "unit": "rpm"}
